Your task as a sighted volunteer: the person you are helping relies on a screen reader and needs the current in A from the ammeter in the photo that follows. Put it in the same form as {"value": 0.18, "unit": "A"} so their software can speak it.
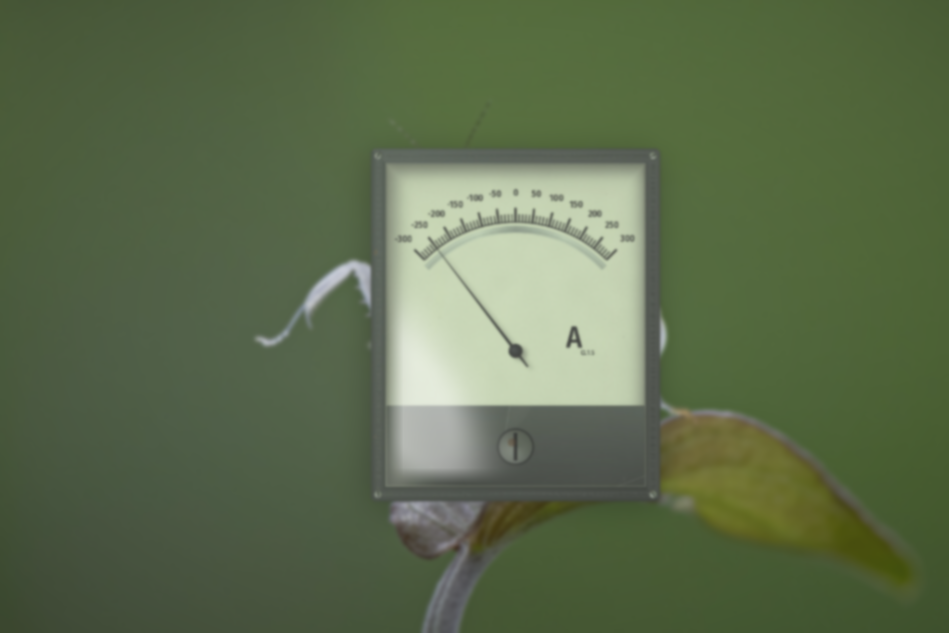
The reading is {"value": -250, "unit": "A"}
